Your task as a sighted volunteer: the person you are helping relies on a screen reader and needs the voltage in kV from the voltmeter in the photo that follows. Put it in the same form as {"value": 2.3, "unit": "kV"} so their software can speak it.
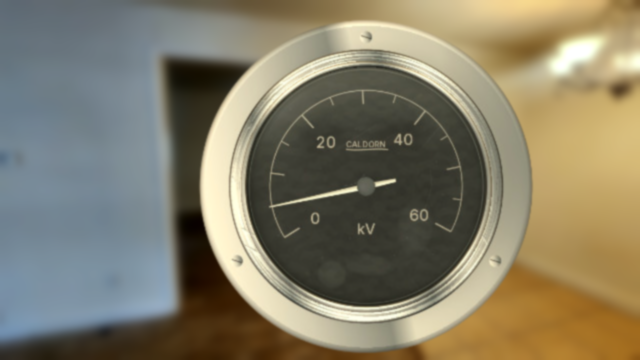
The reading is {"value": 5, "unit": "kV"}
